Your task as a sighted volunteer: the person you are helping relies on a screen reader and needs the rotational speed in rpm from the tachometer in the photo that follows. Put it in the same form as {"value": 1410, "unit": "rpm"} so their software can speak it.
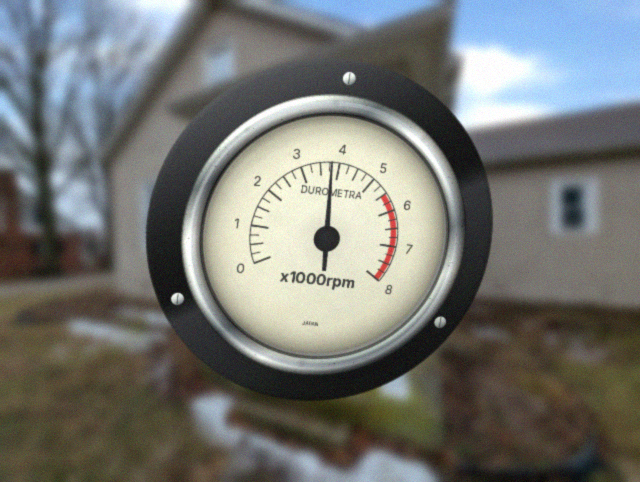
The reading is {"value": 3750, "unit": "rpm"}
